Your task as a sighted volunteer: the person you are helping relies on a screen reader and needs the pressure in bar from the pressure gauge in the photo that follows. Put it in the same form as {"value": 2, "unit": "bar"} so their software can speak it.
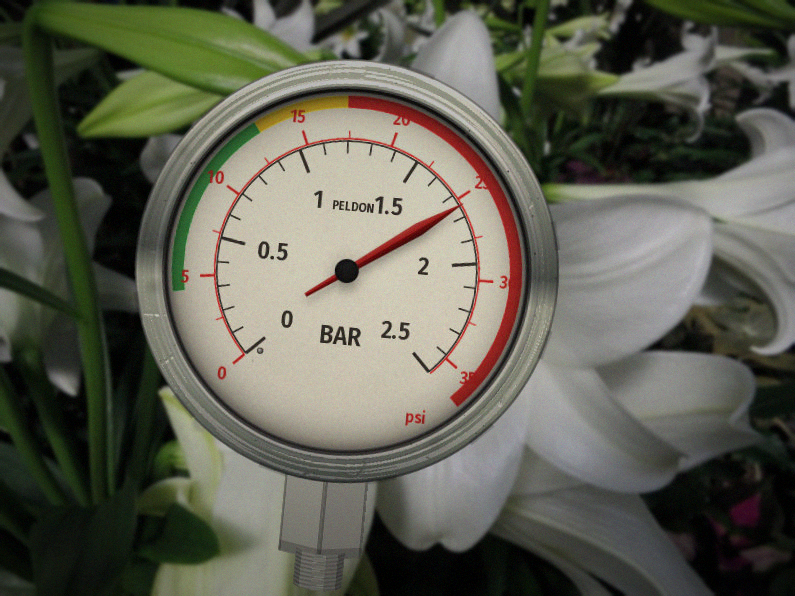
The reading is {"value": 1.75, "unit": "bar"}
